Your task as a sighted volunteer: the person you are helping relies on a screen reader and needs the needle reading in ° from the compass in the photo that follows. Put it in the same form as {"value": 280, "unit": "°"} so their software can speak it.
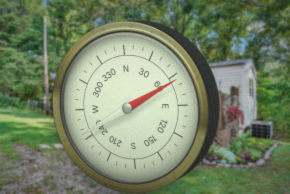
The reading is {"value": 65, "unit": "°"}
